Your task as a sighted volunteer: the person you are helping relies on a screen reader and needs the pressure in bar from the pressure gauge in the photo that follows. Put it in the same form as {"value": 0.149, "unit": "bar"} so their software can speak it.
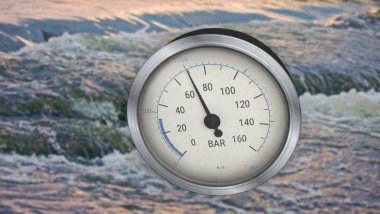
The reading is {"value": 70, "unit": "bar"}
